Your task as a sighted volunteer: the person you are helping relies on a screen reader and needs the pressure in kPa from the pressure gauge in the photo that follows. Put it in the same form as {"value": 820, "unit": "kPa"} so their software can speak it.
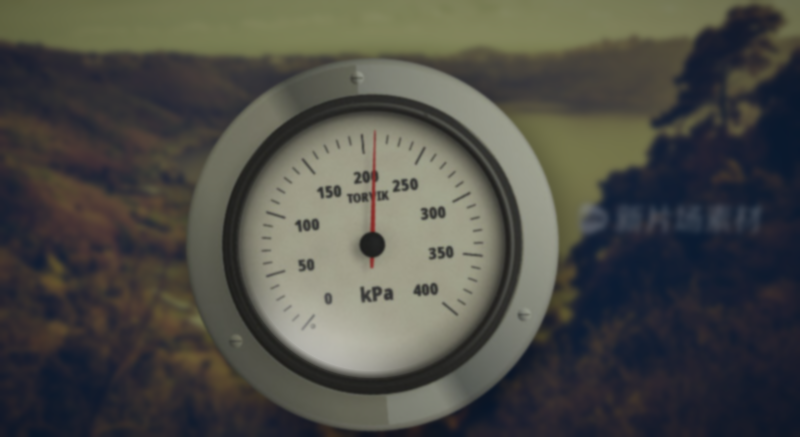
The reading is {"value": 210, "unit": "kPa"}
